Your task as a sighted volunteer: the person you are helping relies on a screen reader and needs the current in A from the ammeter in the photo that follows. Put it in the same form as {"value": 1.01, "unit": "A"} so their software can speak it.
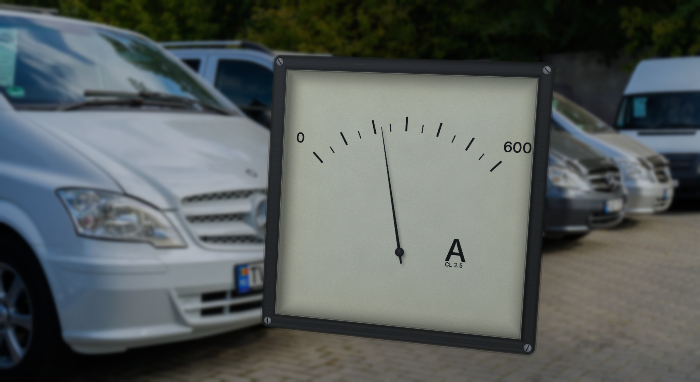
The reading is {"value": 225, "unit": "A"}
